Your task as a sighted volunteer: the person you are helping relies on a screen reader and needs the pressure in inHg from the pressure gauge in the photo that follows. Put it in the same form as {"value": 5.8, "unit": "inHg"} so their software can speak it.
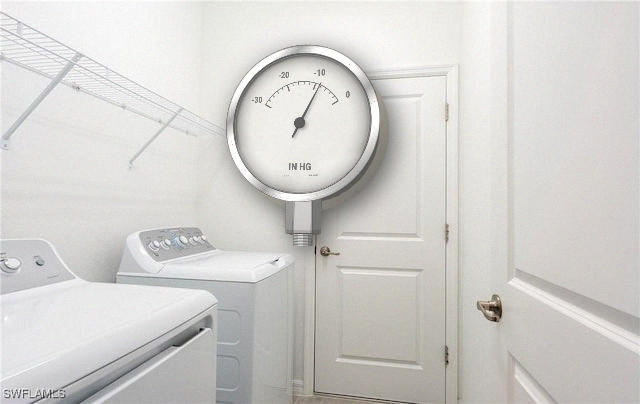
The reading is {"value": -8, "unit": "inHg"}
